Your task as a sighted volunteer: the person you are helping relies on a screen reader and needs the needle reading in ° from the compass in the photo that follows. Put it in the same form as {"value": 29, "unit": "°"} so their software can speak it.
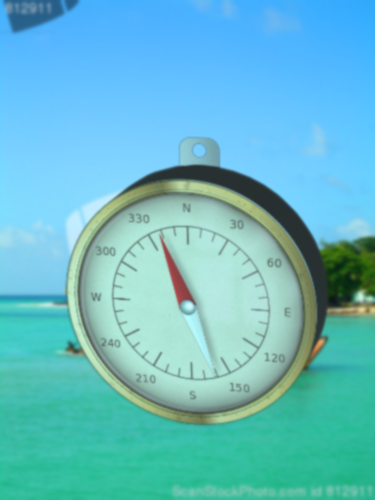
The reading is {"value": 340, "unit": "°"}
